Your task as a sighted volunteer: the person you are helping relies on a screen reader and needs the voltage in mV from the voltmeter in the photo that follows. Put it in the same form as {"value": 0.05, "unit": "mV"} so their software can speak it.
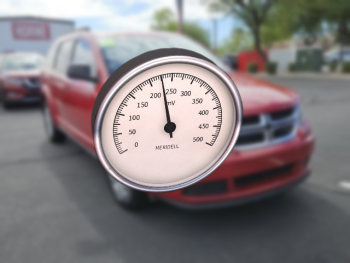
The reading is {"value": 225, "unit": "mV"}
